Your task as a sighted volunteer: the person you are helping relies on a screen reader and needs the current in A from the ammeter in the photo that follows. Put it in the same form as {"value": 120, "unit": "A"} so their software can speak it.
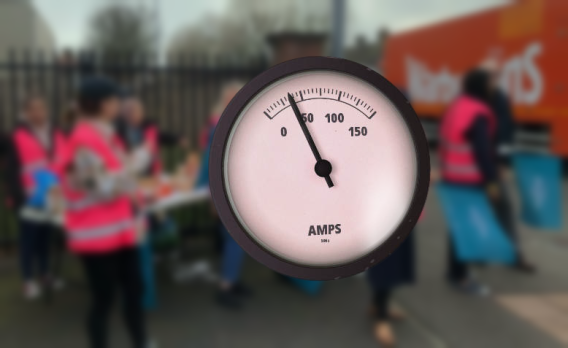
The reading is {"value": 35, "unit": "A"}
